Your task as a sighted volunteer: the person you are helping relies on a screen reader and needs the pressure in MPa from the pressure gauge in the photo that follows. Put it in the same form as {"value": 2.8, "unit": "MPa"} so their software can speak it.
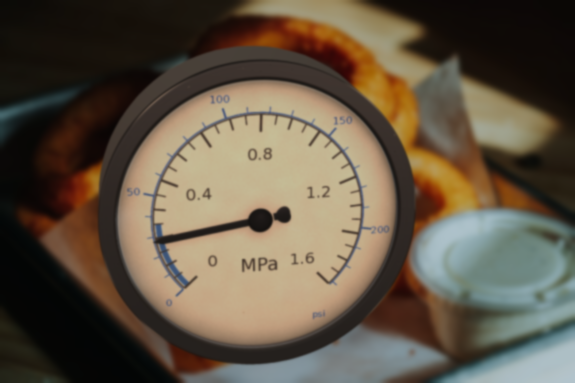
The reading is {"value": 0.2, "unit": "MPa"}
